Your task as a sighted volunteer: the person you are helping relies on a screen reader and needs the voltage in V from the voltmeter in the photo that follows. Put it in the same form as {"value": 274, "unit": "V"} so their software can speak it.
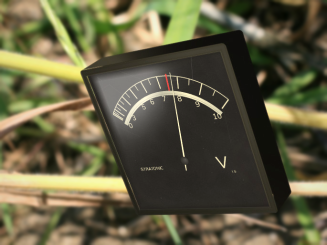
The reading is {"value": 7.75, "unit": "V"}
